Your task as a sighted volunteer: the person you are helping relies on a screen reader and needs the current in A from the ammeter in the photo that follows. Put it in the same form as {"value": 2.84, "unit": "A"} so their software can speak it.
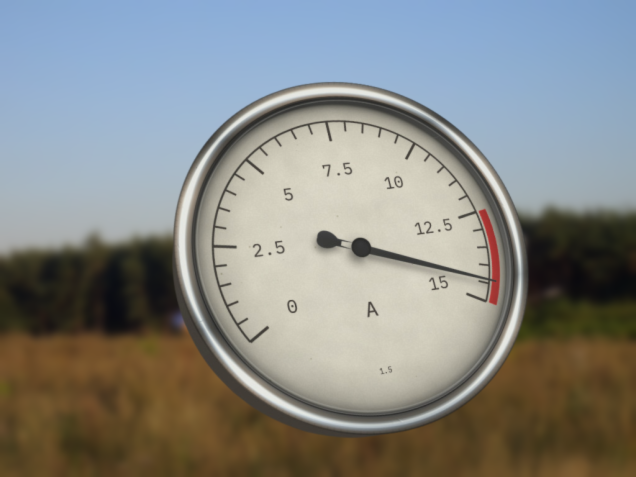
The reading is {"value": 14.5, "unit": "A"}
